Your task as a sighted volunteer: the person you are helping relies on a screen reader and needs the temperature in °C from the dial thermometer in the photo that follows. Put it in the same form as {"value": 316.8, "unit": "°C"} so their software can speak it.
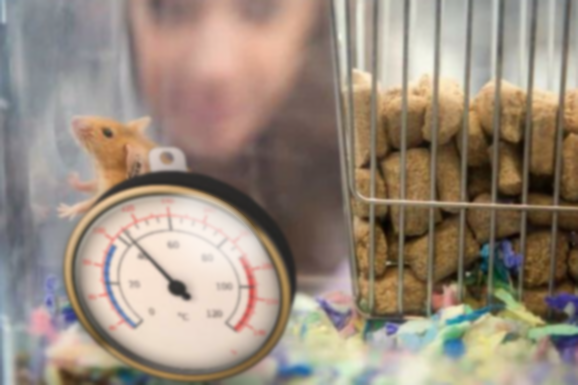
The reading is {"value": 44, "unit": "°C"}
